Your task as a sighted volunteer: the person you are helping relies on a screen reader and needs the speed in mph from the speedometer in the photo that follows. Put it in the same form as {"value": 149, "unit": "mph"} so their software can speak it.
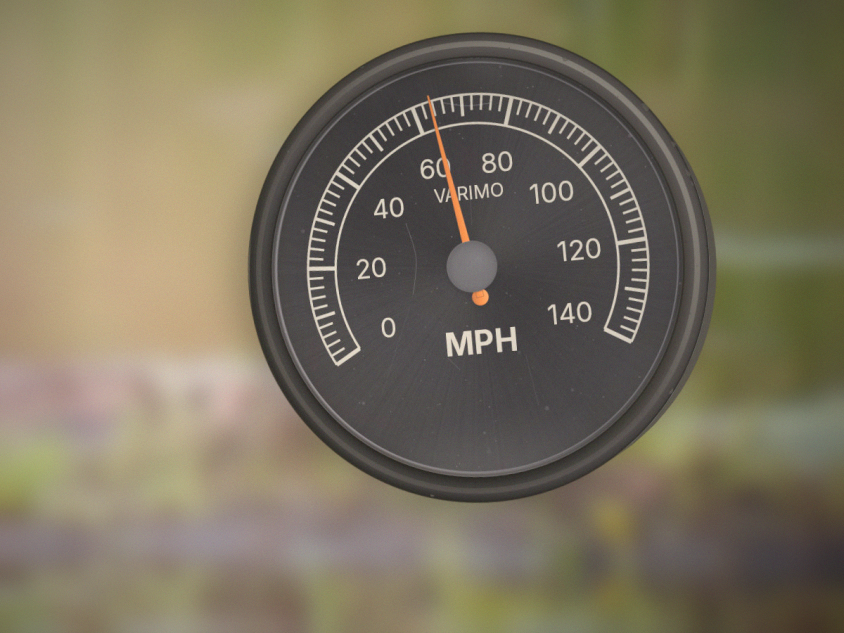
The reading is {"value": 64, "unit": "mph"}
